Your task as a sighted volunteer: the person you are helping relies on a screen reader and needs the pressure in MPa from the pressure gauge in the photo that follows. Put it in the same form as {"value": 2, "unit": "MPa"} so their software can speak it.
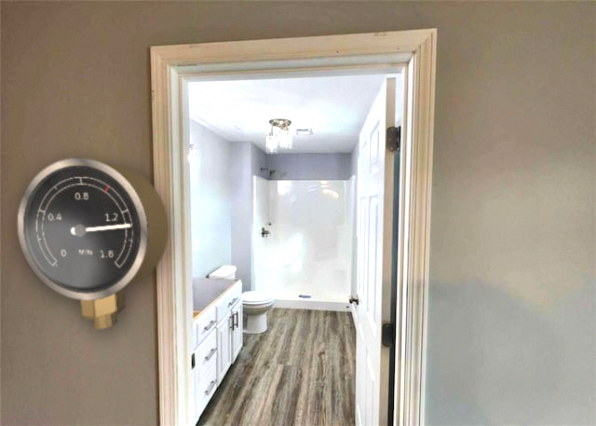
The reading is {"value": 1.3, "unit": "MPa"}
